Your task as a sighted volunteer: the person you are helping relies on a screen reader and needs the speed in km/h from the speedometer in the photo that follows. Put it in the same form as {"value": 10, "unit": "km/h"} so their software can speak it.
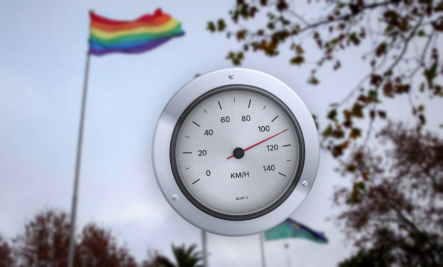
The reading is {"value": 110, "unit": "km/h"}
